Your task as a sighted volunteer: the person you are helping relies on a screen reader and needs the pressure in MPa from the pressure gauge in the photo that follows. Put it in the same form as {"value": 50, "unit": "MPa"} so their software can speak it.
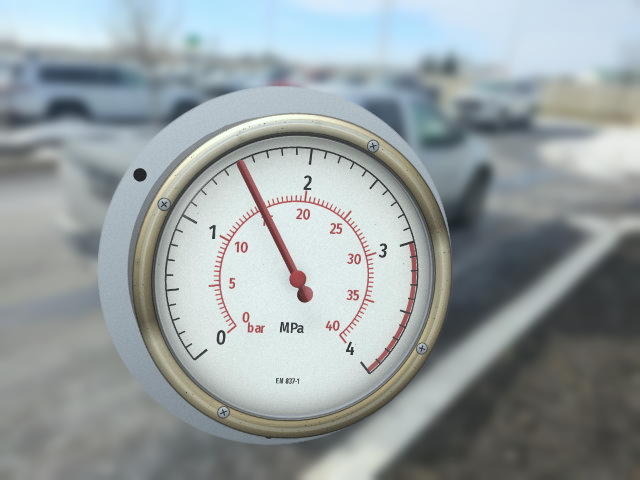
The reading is {"value": 1.5, "unit": "MPa"}
